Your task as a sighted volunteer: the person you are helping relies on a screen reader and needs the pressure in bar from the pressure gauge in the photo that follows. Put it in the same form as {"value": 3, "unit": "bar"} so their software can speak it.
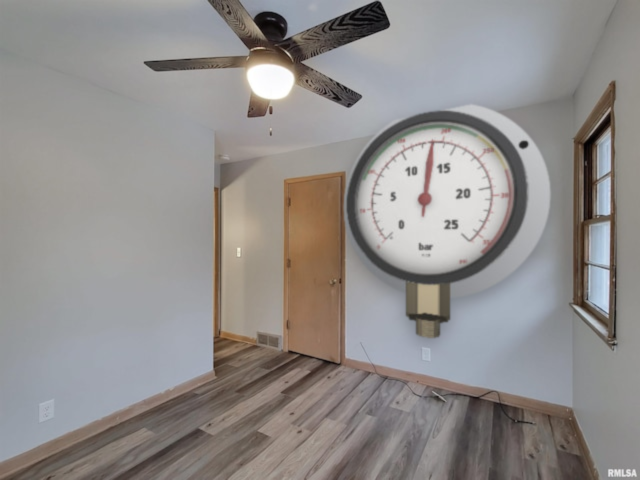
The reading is {"value": 13, "unit": "bar"}
